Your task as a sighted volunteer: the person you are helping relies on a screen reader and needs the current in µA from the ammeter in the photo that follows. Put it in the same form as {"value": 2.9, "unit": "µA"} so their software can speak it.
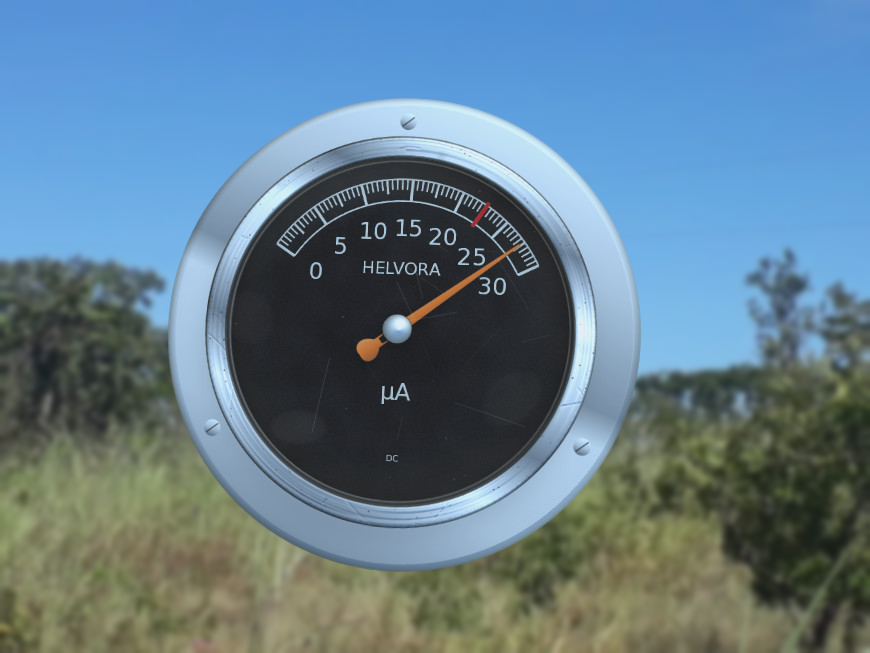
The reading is {"value": 27.5, "unit": "µA"}
